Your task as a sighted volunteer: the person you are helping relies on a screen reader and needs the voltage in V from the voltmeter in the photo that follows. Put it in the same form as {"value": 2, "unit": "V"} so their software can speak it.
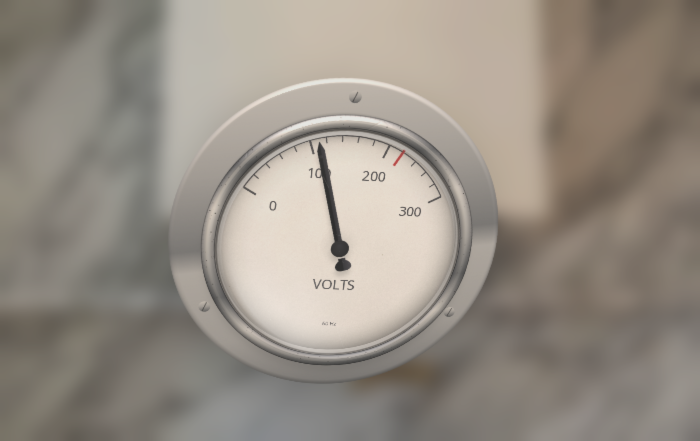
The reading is {"value": 110, "unit": "V"}
